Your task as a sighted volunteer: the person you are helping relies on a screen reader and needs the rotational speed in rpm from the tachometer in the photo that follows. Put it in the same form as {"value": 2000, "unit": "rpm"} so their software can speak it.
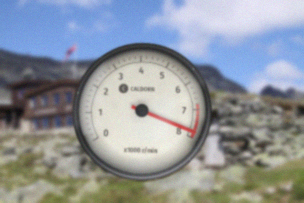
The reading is {"value": 7800, "unit": "rpm"}
